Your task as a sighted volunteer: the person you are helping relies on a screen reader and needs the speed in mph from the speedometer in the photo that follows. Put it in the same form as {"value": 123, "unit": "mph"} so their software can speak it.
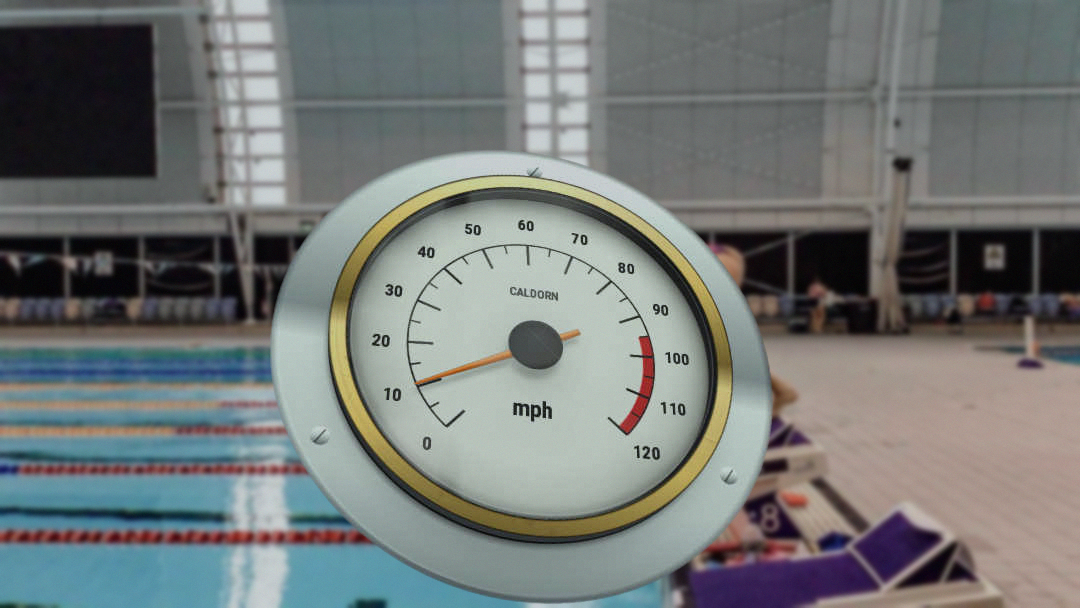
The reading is {"value": 10, "unit": "mph"}
